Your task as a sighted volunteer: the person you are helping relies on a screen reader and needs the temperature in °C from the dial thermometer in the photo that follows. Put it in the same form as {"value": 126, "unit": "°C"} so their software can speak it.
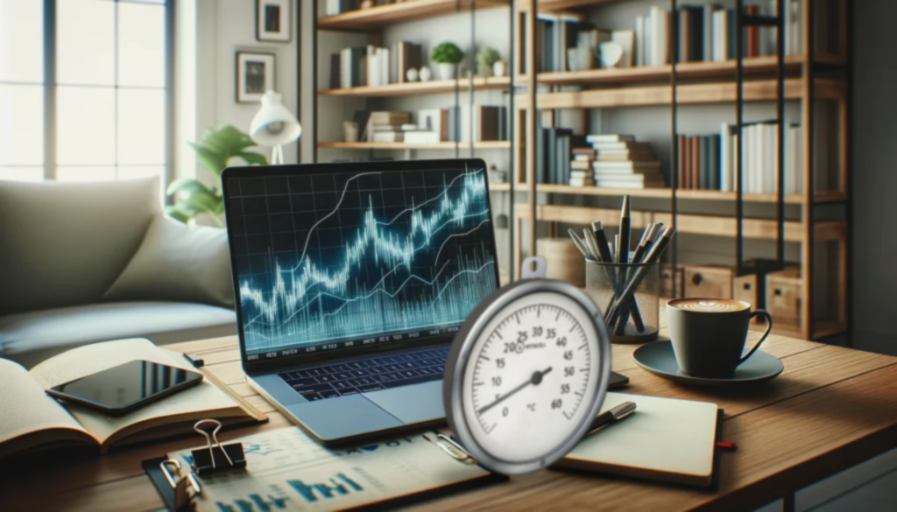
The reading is {"value": 5, "unit": "°C"}
